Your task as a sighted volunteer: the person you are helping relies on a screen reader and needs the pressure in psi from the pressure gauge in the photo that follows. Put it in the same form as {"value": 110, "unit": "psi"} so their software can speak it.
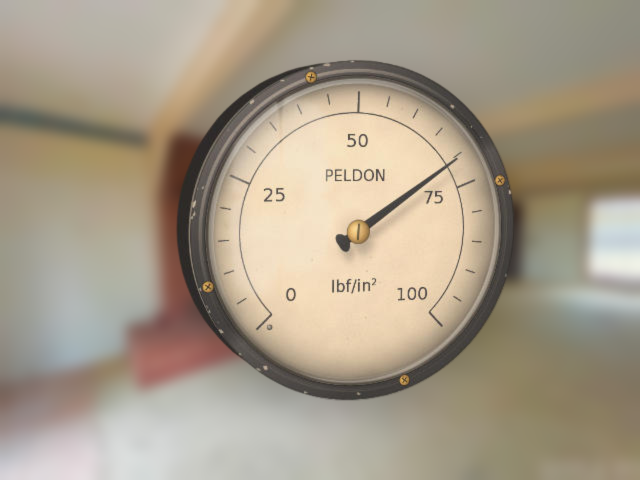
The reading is {"value": 70, "unit": "psi"}
